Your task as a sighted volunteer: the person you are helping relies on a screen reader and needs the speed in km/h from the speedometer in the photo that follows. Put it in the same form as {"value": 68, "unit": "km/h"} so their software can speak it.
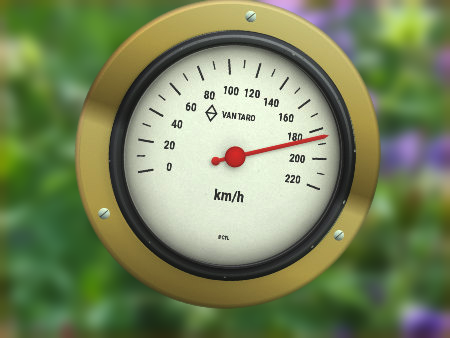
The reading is {"value": 185, "unit": "km/h"}
